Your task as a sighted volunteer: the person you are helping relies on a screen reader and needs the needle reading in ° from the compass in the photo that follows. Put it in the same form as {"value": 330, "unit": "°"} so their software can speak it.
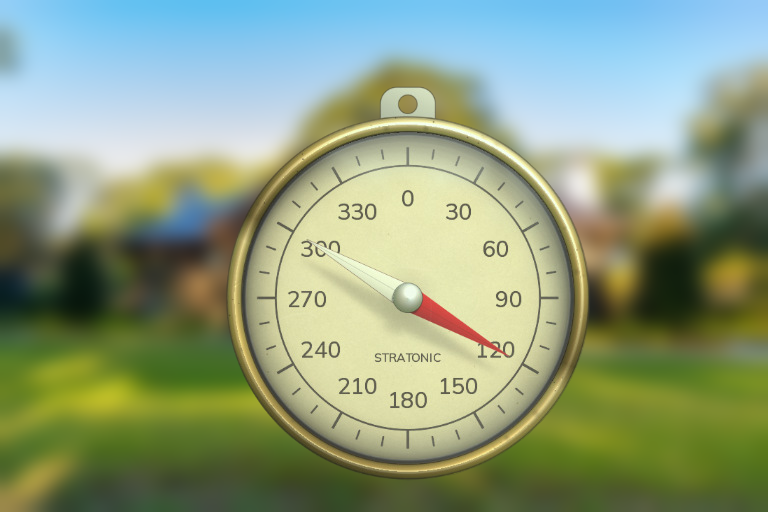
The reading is {"value": 120, "unit": "°"}
